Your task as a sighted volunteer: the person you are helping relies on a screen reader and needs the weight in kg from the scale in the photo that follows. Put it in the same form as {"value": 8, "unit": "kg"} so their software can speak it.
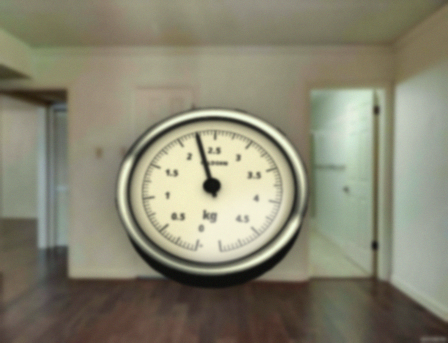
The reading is {"value": 2.25, "unit": "kg"}
